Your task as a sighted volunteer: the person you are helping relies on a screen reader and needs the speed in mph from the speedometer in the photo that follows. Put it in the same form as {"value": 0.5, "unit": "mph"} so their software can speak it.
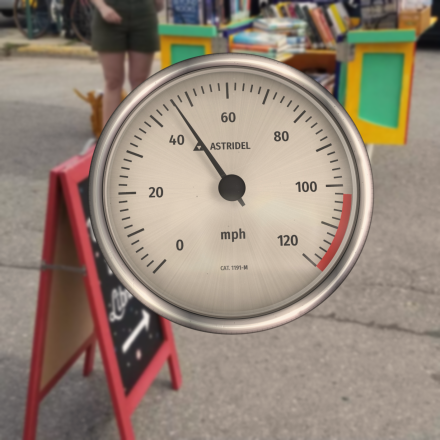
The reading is {"value": 46, "unit": "mph"}
